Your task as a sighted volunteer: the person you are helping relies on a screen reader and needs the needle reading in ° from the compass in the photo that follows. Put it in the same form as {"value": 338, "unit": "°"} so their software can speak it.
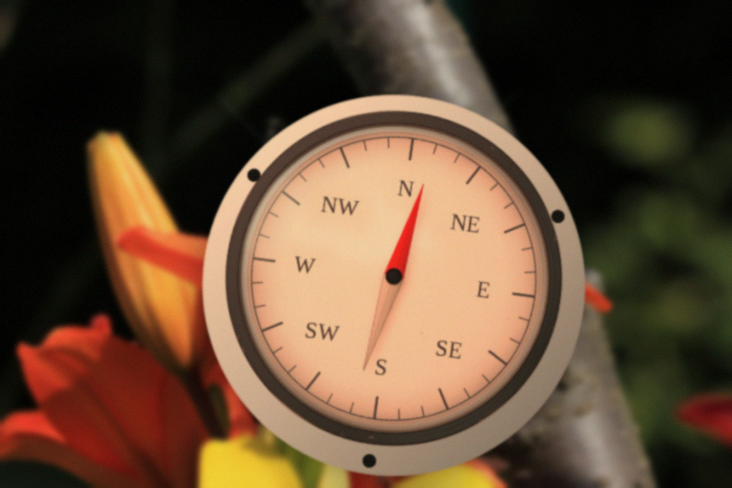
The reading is {"value": 10, "unit": "°"}
